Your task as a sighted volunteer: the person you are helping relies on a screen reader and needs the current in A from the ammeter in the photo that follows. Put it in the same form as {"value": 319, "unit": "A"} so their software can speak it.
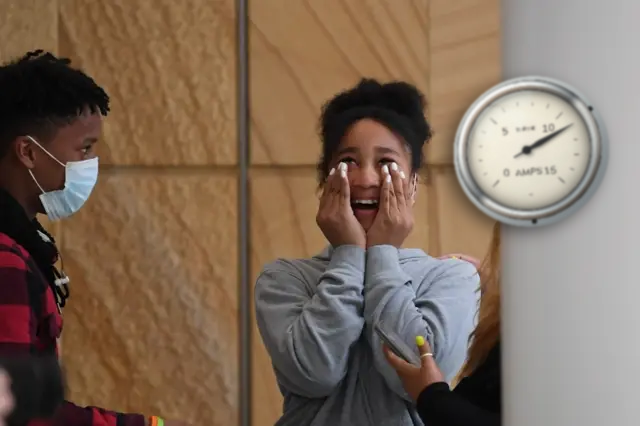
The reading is {"value": 11, "unit": "A"}
